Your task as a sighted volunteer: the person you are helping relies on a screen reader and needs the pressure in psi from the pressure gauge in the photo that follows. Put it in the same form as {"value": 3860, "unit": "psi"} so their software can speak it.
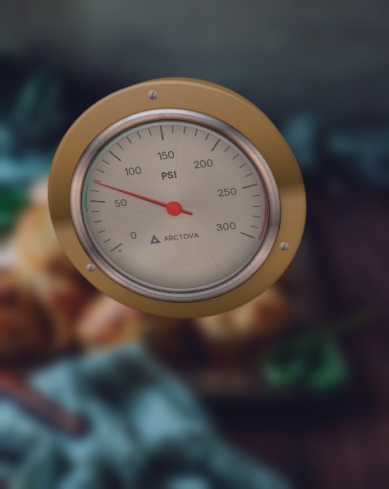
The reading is {"value": 70, "unit": "psi"}
